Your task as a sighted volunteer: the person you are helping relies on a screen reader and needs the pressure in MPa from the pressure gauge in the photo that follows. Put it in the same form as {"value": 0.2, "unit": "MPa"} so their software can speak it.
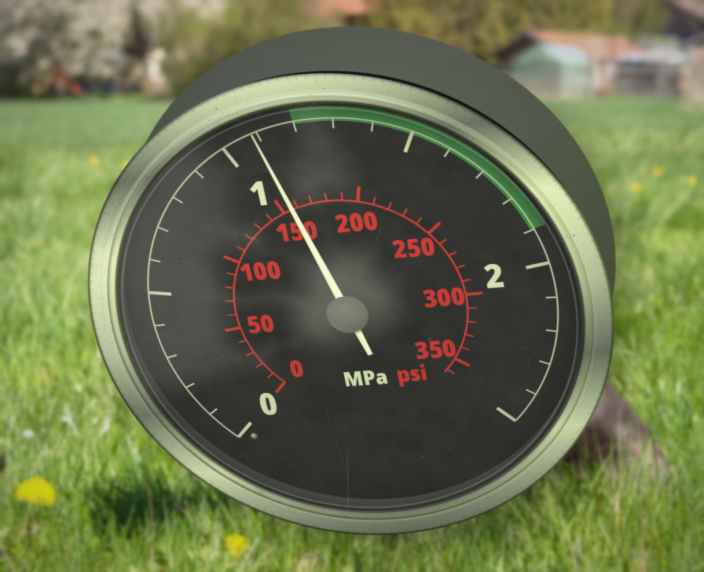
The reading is {"value": 1.1, "unit": "MPa"}
